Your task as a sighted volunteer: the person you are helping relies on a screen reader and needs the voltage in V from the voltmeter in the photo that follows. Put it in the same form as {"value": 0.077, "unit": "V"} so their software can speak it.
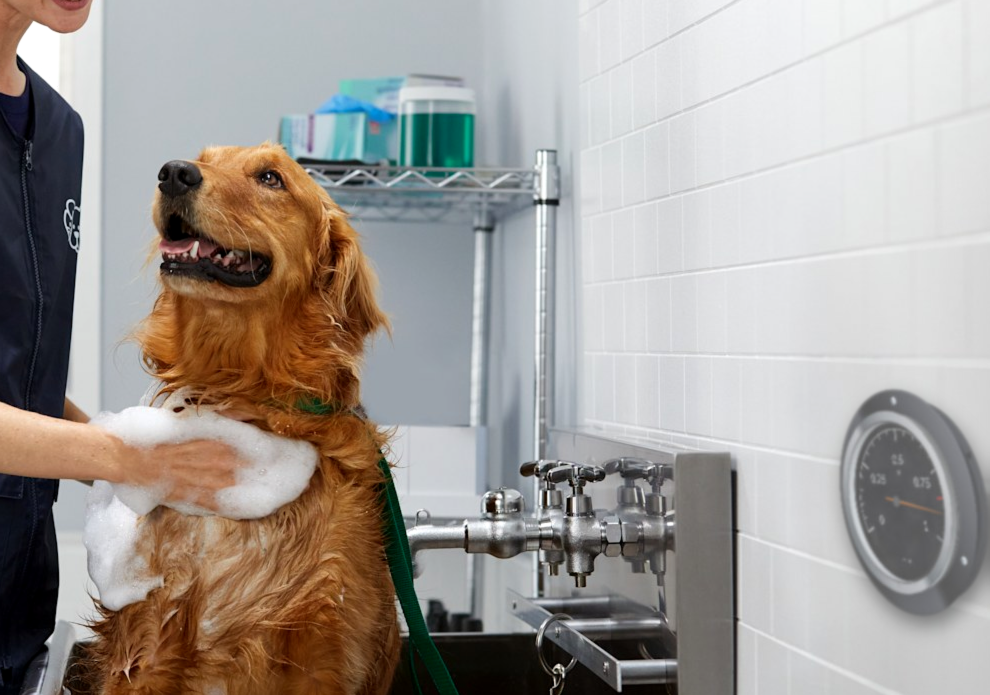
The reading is {"value": 0.9, "unit": "V"}
